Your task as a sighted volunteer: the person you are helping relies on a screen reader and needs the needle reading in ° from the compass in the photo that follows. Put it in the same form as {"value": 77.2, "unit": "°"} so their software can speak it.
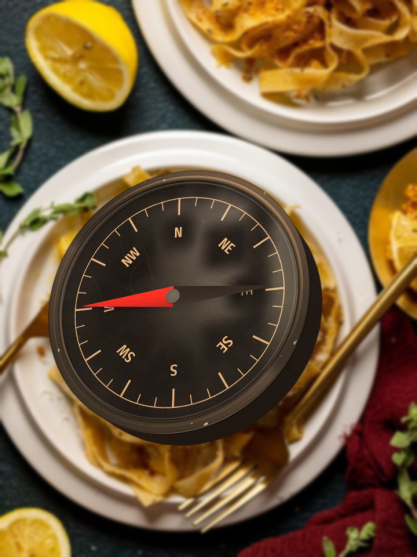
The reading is {"value": 270, "unit": "°"}
